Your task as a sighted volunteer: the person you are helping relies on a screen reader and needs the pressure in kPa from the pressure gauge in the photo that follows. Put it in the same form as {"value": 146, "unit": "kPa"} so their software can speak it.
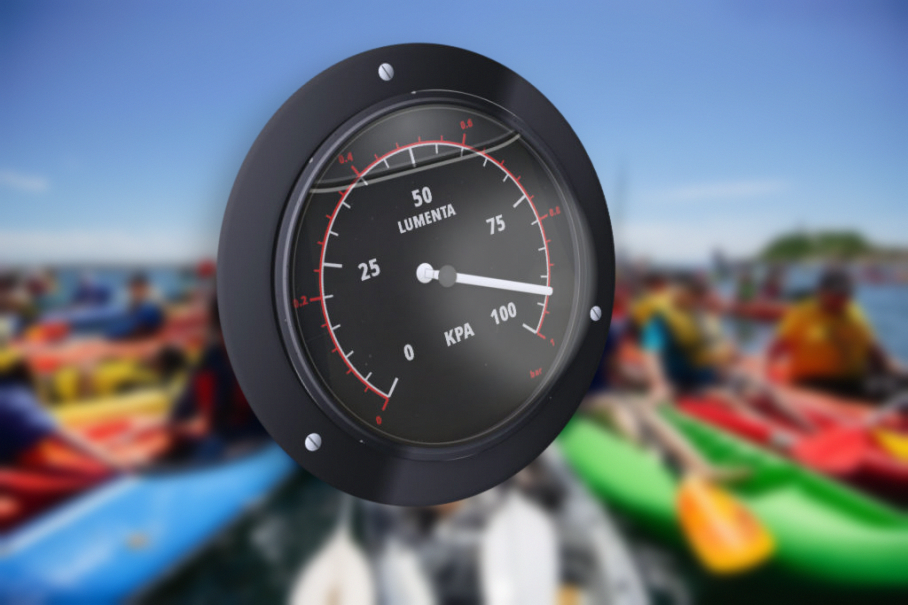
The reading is {"value": 92.5, "unit": "kPa"}
